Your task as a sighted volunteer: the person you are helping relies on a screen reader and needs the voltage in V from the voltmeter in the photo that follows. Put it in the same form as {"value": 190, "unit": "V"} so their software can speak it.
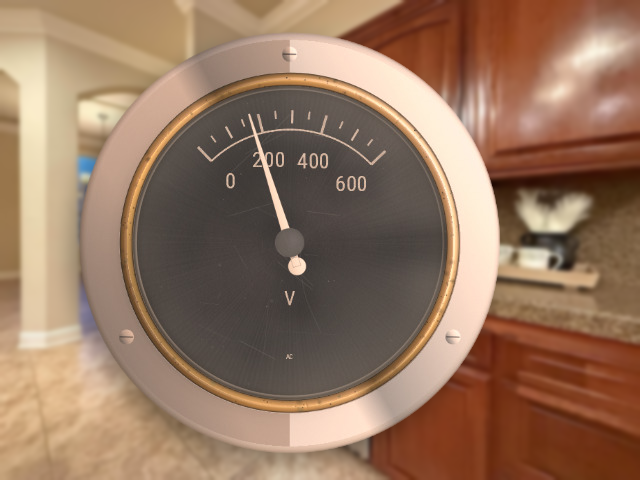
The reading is {"value": 175, "unit": "V"}
